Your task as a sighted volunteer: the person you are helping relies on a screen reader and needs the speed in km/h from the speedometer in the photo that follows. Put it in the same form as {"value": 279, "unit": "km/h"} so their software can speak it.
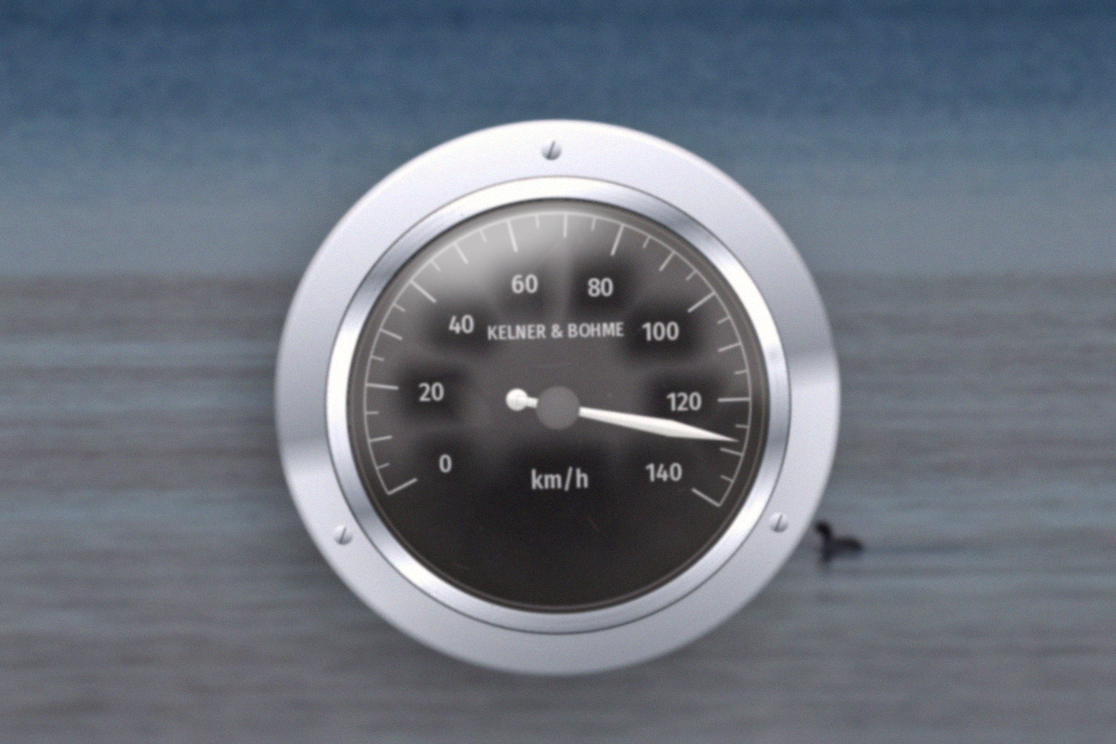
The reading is {"value": 127.5, "unit": "km/h"}
